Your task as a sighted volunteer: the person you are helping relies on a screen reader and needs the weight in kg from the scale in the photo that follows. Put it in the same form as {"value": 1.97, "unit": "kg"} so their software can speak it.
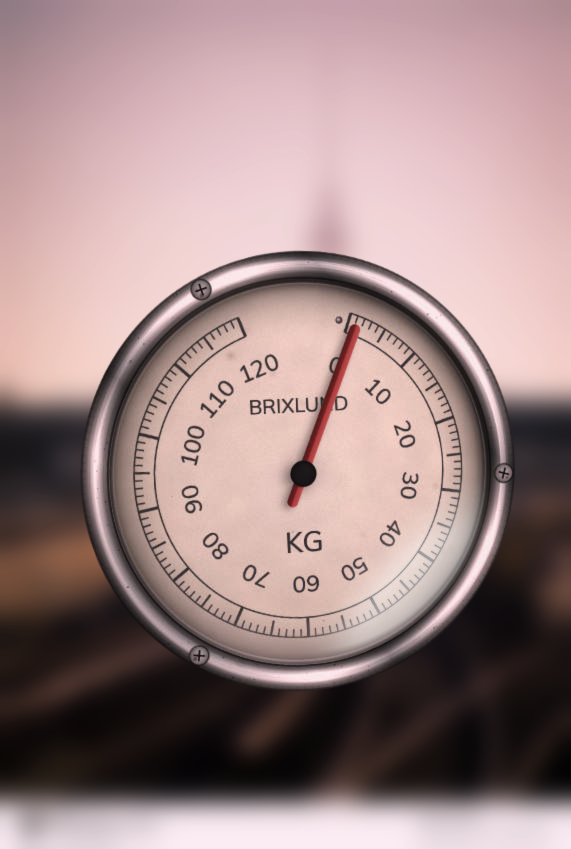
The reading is {"value": 1, "unit": "kg"}
